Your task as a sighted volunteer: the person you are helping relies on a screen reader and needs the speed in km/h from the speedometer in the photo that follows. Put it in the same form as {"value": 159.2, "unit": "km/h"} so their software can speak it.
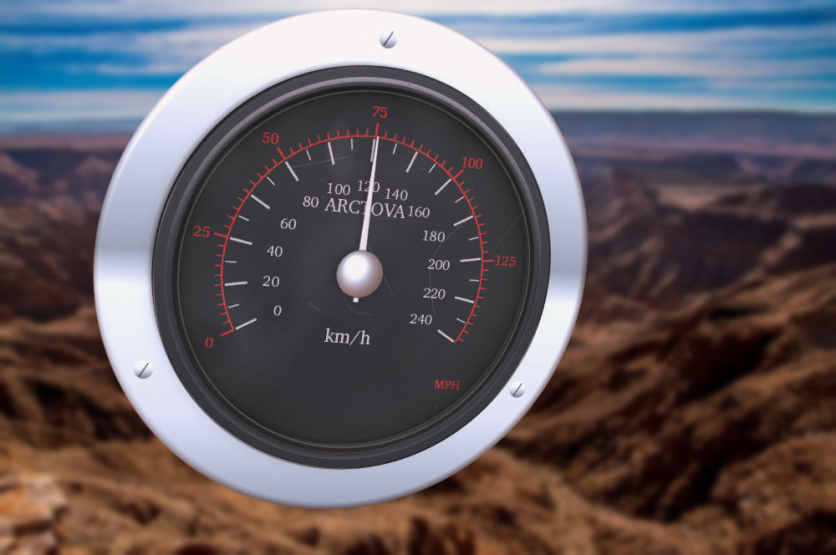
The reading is {"value": 120, "unit": "km/h"}
